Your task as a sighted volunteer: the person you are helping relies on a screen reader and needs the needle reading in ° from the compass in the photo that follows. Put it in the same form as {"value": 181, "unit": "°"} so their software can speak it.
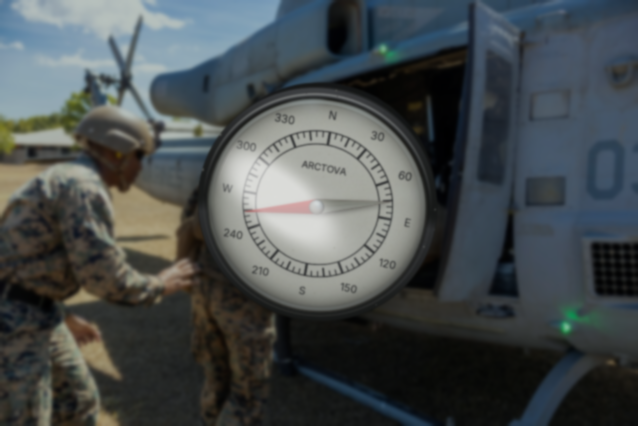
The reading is {"value": 255, "unit": "°"}
